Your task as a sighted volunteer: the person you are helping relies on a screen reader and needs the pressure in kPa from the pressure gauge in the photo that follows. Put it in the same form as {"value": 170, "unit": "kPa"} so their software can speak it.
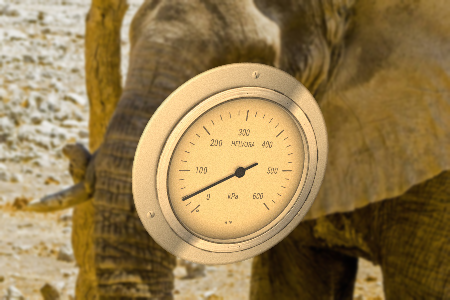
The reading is {"value": 40, "unit": "kPa"}
